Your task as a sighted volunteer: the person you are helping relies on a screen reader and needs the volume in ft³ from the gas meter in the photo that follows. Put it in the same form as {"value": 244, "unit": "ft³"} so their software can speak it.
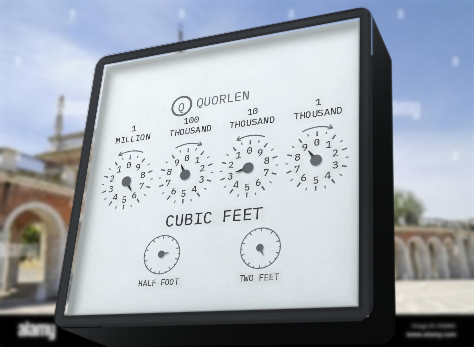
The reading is {"value": 592900, "unit": "ft³"}
